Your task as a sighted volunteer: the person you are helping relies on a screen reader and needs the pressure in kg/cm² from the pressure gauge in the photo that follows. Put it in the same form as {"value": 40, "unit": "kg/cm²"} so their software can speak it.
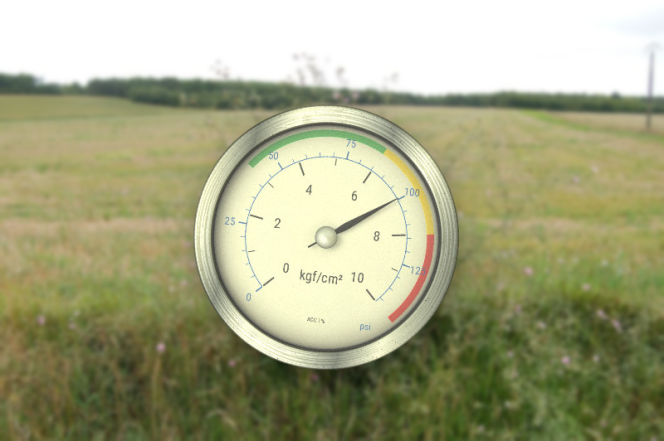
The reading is {"value": 7, "unit": "kg/cm²"}
